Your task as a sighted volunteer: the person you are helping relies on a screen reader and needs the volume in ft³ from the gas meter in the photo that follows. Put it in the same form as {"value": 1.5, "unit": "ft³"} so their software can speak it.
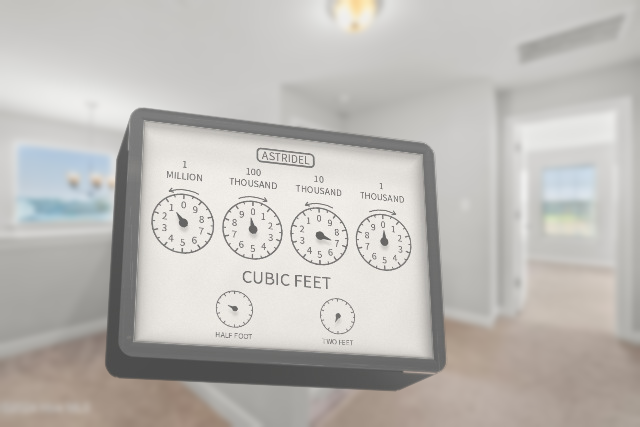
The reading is {"value": 97000, "unit": "ft³"}
